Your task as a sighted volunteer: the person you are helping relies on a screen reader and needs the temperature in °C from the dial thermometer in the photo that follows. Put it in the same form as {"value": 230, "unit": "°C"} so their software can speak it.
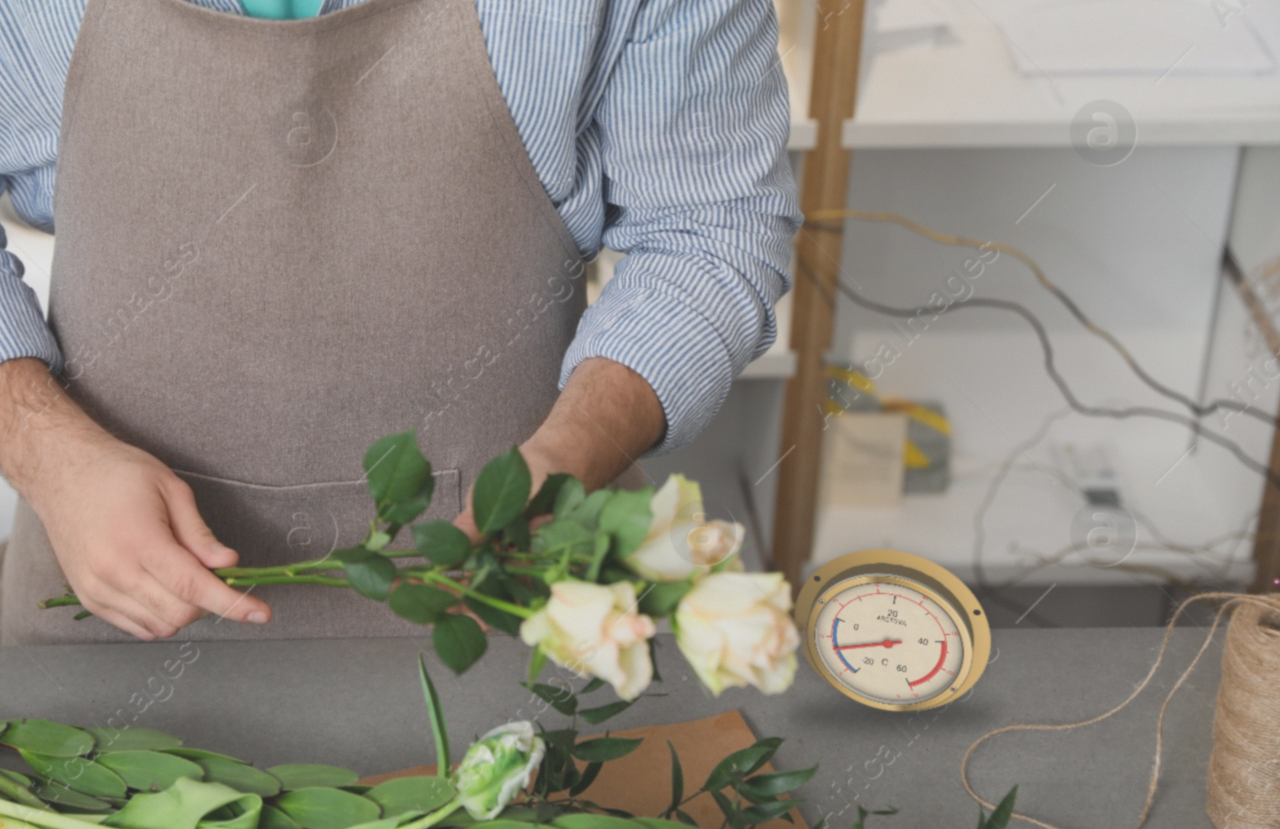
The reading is {"value": -10, "unit": "°C"}
